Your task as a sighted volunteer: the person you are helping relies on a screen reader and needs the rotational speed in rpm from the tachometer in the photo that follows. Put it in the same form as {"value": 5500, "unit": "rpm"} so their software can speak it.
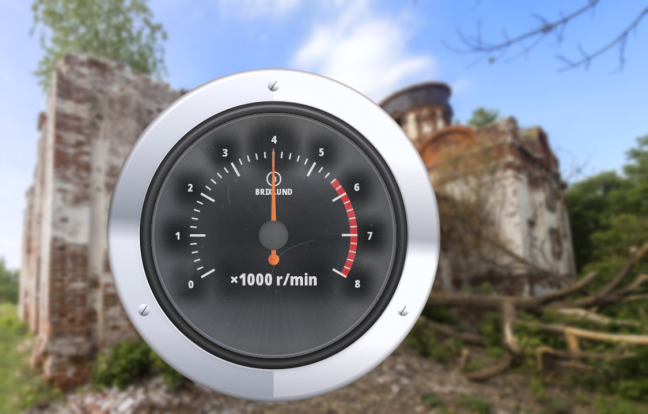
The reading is {"value": 4000, "unit": "rpm"}
